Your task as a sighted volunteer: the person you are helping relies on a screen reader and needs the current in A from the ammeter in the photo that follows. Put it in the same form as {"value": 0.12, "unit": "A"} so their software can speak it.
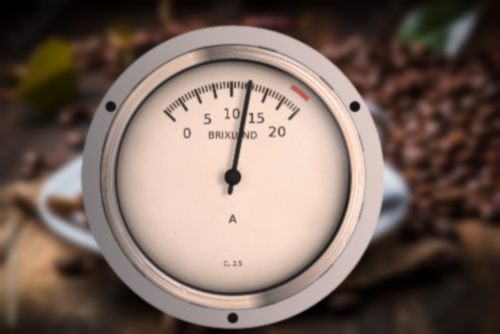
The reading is {"value": 12.5, "unit": "A"}
